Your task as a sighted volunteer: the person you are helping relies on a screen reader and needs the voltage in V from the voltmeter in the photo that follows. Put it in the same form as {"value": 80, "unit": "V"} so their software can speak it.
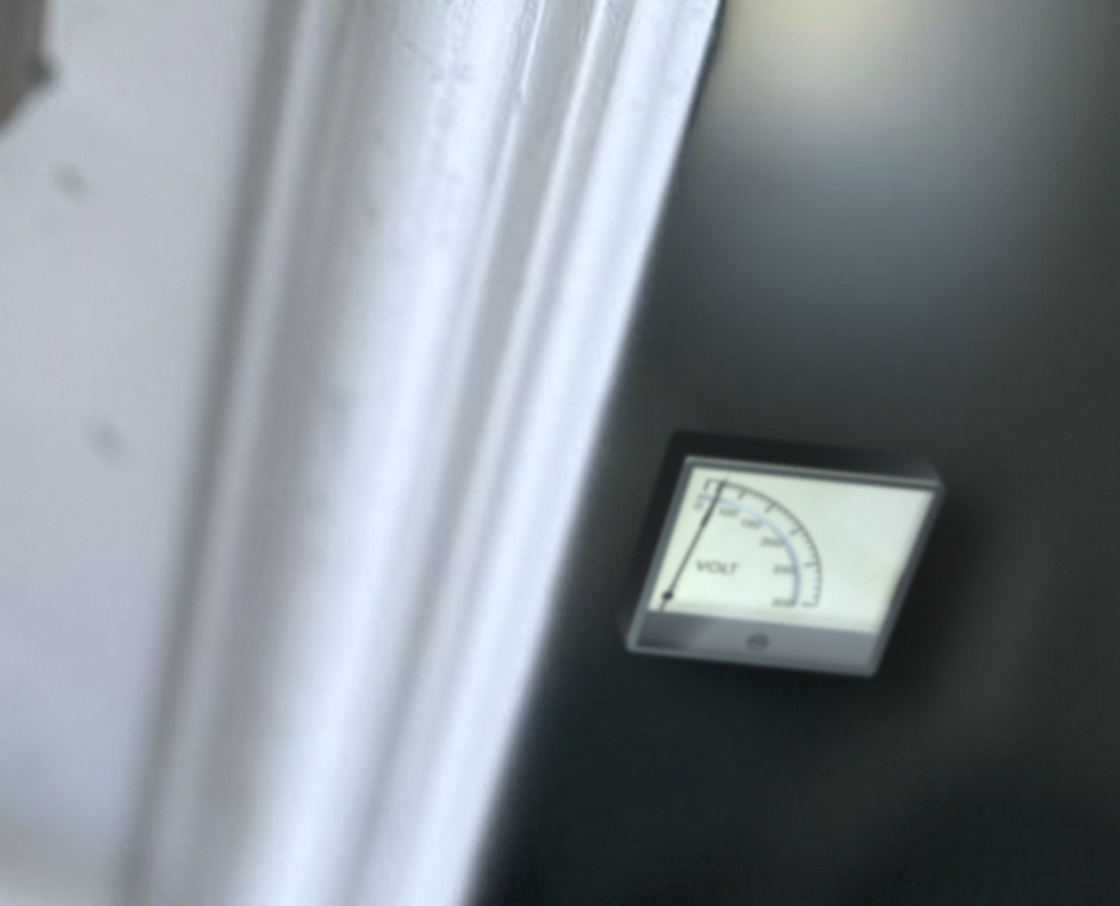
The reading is {"value": 50, "unit": "V"}
